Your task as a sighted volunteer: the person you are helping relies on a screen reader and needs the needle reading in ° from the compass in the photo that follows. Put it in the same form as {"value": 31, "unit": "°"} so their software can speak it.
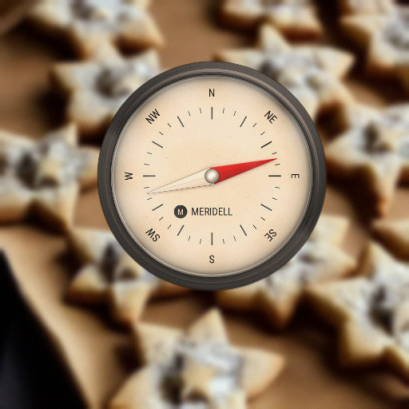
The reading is {"value": 75, "unit": "°"}
